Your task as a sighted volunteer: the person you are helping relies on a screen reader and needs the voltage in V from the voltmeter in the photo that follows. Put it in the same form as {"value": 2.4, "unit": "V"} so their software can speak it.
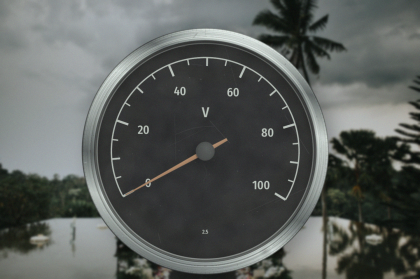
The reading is {"value": 0, "unit": "V"}
